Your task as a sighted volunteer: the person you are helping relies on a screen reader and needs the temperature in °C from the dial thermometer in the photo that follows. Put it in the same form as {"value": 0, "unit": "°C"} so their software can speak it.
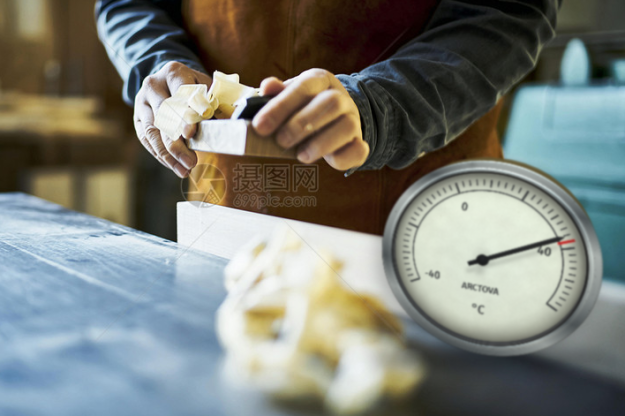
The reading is {"value": 36, "unit": "°C"}
